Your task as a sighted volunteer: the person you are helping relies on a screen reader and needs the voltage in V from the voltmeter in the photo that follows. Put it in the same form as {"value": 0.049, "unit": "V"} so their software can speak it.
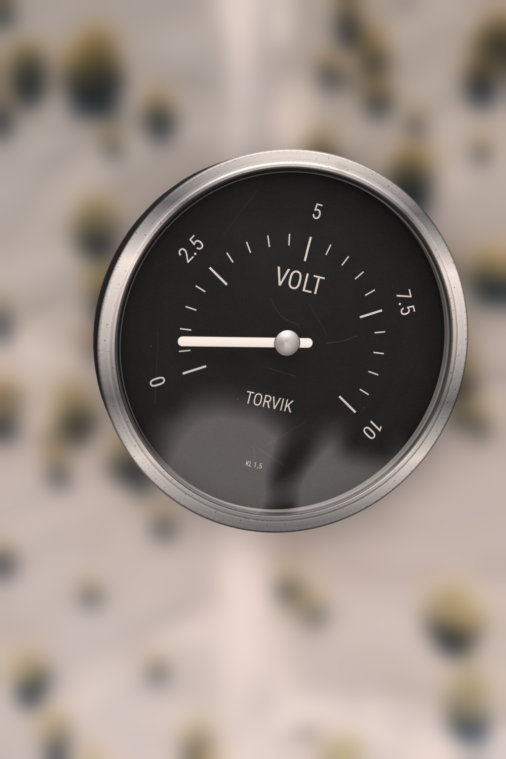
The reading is {"value": 0.75, "unit": "V"}
